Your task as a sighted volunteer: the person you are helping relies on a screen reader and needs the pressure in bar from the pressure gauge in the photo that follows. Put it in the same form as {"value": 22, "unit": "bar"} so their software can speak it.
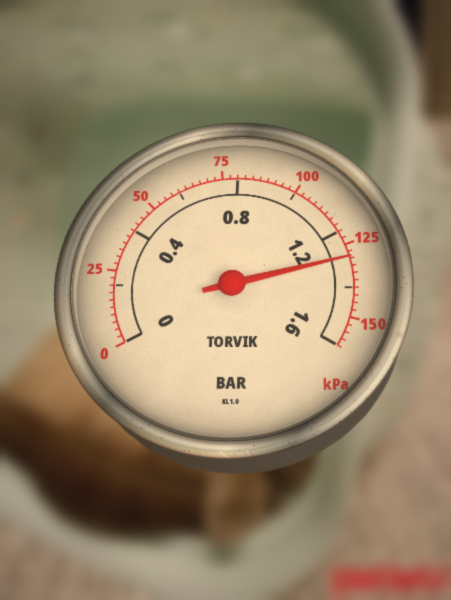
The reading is {"value": 1.3, "unit": "bar"}
